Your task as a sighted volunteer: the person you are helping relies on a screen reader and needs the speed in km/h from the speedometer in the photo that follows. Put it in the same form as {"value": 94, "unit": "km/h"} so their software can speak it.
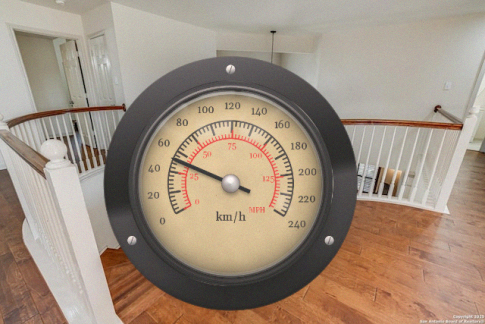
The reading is {"value": 52, "unit": "km/h"}
